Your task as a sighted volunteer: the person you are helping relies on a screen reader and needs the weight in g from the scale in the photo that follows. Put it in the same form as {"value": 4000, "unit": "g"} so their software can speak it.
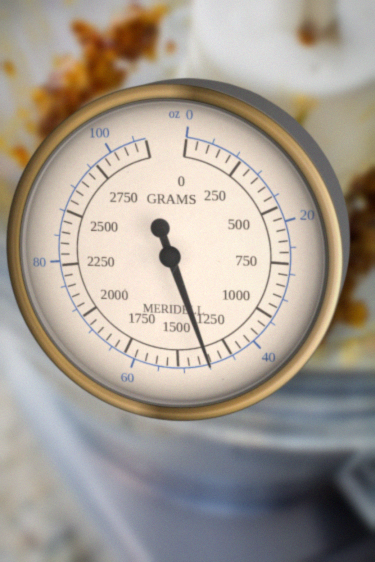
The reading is {"value": 1350, "unit": "g"}
